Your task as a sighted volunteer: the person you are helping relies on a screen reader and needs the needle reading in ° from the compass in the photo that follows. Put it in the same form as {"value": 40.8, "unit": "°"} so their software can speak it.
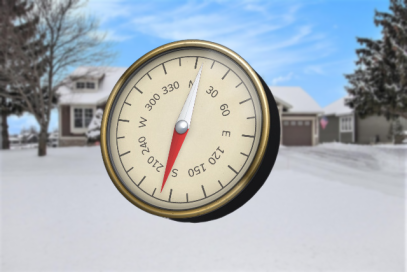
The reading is {"value": 187.5, "unit": "°"}
